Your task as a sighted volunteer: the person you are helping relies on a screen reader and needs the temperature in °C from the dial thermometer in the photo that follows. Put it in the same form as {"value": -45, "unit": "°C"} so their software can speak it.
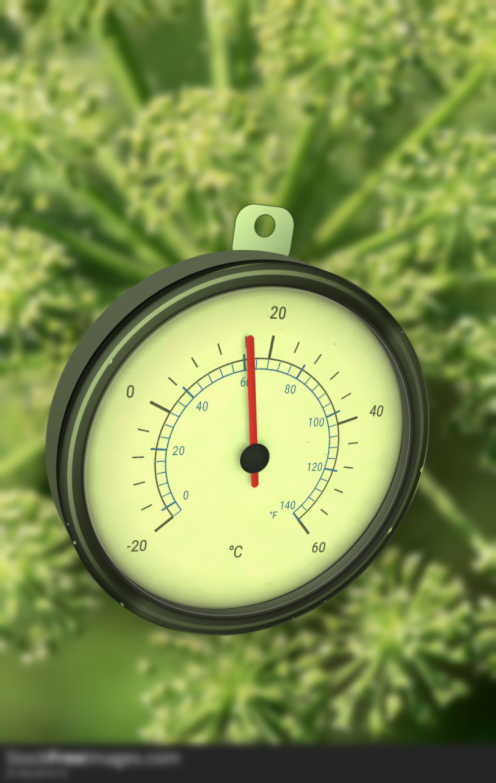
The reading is {"value": 16, "unit": "°C"}
